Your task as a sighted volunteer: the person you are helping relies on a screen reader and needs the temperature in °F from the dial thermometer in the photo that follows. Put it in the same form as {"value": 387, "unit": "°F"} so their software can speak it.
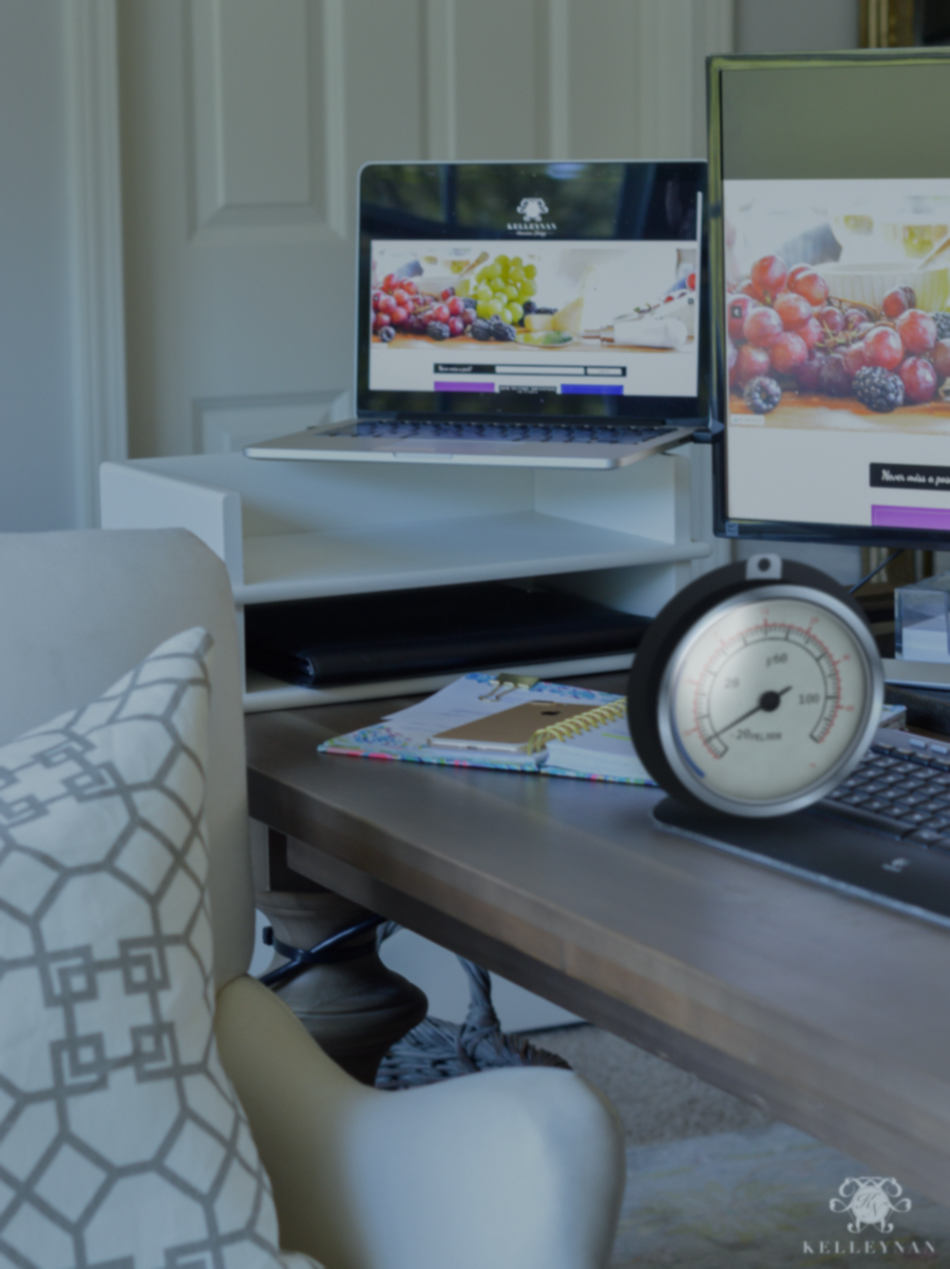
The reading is {"value": -10, "unit": "°F"}
